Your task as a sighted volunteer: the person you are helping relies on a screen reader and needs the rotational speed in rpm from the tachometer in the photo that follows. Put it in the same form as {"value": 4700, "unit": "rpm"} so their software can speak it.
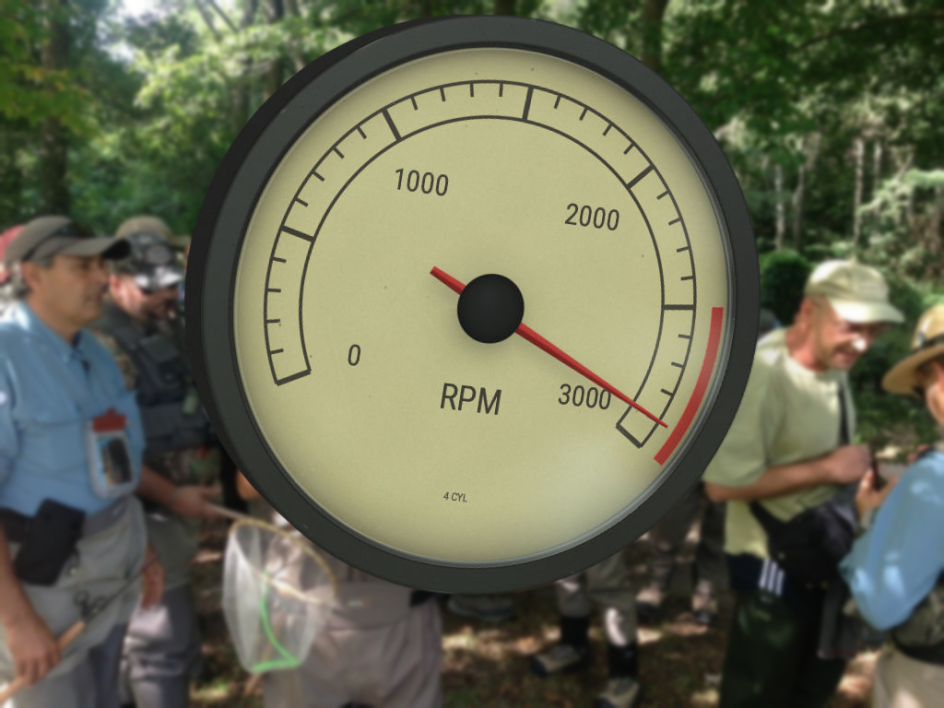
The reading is {"value": 2900, "unit": "rpm"}
